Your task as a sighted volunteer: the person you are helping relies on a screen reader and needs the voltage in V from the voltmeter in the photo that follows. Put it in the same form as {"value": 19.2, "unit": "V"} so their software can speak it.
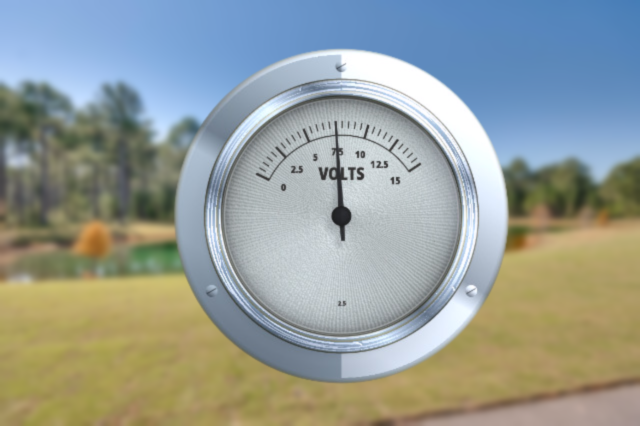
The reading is {"value": 7.5, "unit": "V"}
